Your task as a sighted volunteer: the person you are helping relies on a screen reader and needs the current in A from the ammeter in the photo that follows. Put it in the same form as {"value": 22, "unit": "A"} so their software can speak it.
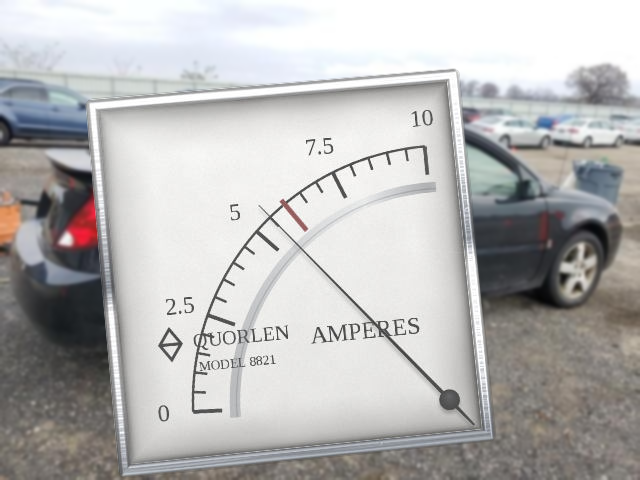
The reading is {"value": 5.5, "unit": "A"}
